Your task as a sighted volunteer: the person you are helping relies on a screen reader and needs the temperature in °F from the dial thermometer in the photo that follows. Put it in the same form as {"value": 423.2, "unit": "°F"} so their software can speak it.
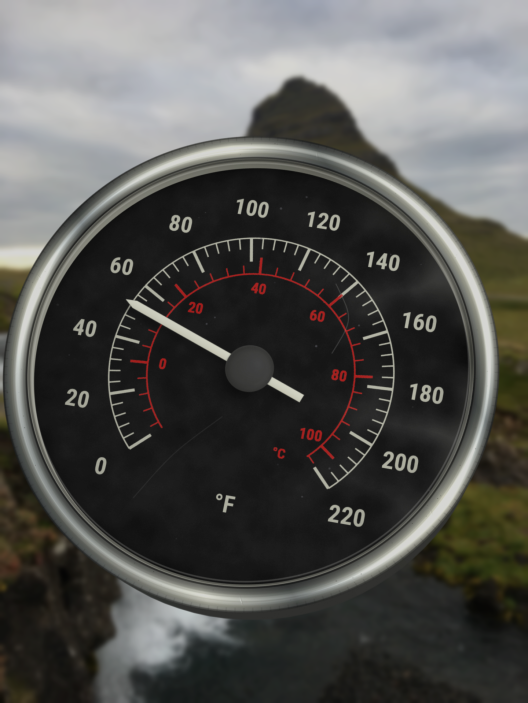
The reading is {"value": 52, "unit": "°F"}
